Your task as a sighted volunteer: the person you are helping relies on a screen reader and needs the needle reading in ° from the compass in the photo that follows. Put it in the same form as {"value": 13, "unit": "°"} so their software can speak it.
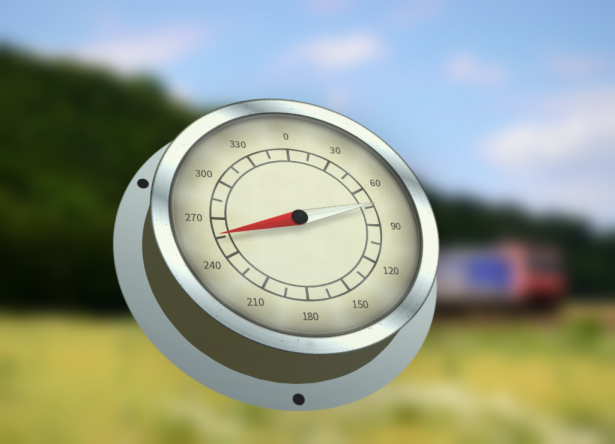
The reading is {"value": 255, "unit": "°"}
